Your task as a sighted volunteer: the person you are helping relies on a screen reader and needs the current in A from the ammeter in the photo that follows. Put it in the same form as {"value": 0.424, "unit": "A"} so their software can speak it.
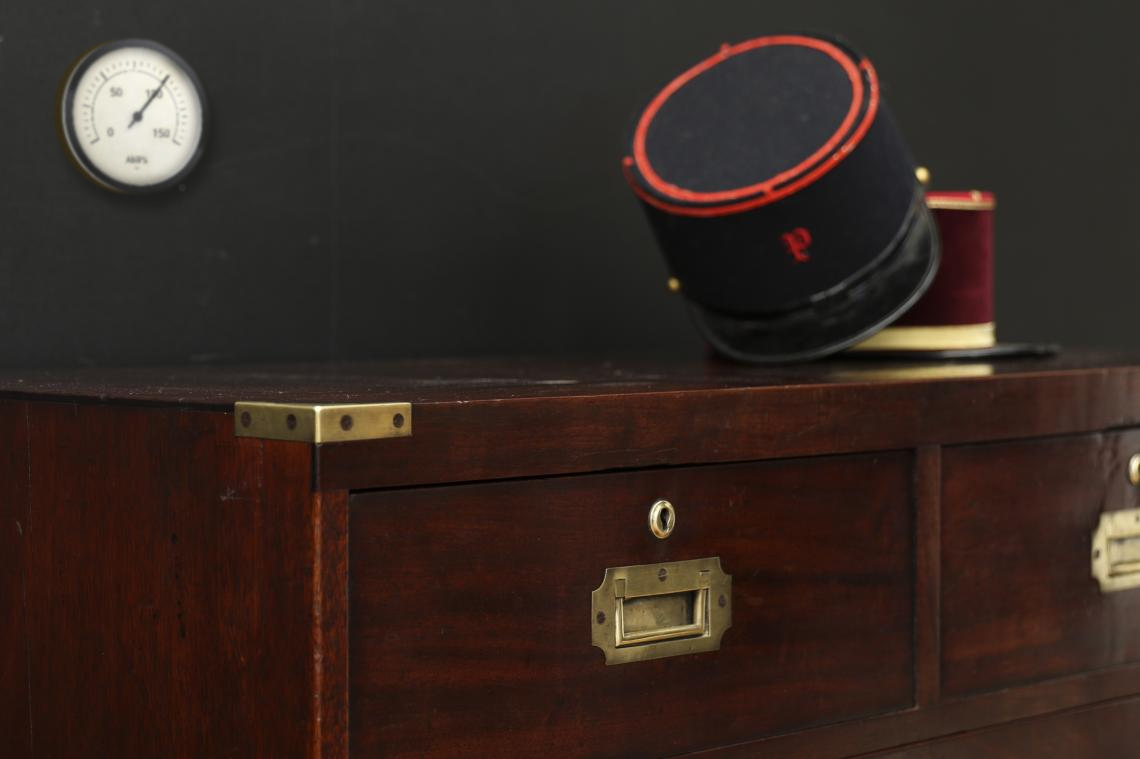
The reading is {"value": 100, "unit": "A"}
